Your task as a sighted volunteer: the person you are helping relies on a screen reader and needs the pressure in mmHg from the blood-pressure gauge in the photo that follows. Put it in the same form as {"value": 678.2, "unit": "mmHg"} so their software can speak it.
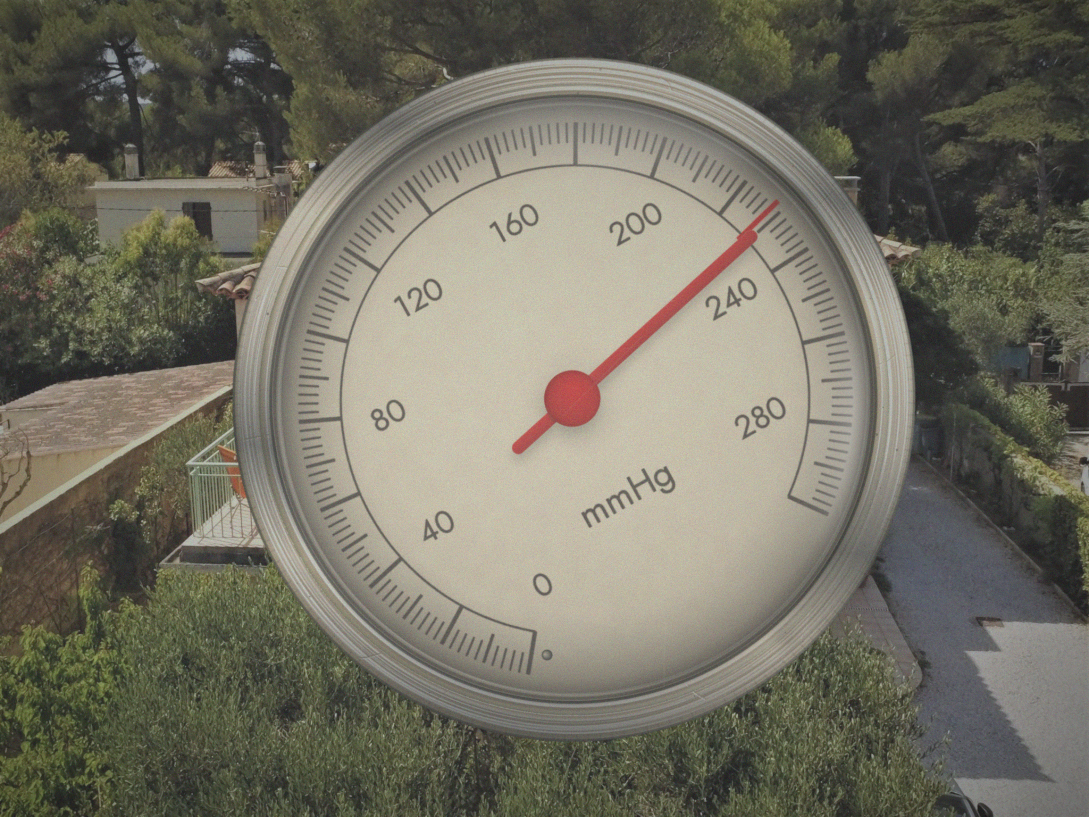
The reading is {"value": 230, "unit": "mmHg"}
